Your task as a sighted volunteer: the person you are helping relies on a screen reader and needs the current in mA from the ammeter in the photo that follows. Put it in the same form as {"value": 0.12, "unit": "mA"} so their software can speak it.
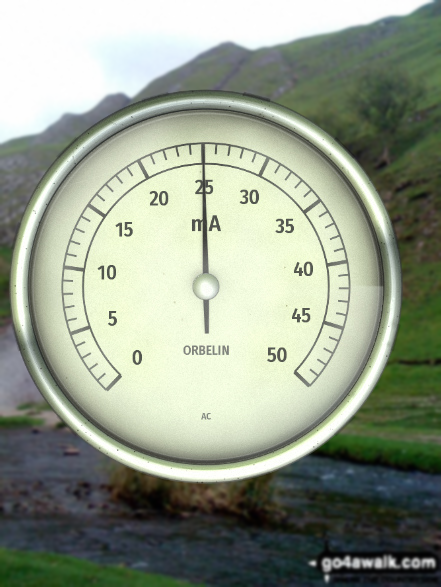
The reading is {"value": 25, "unit": "mA"}
